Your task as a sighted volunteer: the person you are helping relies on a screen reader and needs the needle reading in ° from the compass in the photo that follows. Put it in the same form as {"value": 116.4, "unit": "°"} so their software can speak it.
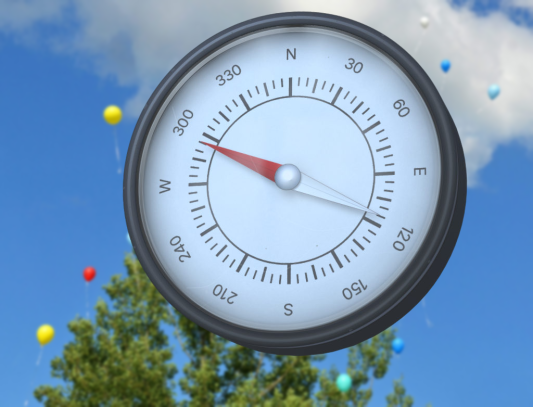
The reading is {"value": 295, "unit": "°"}
